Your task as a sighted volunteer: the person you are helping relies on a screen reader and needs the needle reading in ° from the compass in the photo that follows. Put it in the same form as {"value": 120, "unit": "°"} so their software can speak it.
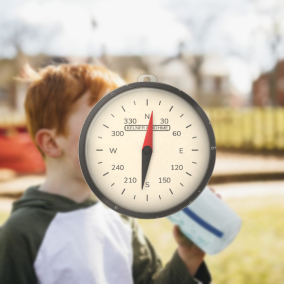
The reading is {"value": 7.5, "unit": "°"}
